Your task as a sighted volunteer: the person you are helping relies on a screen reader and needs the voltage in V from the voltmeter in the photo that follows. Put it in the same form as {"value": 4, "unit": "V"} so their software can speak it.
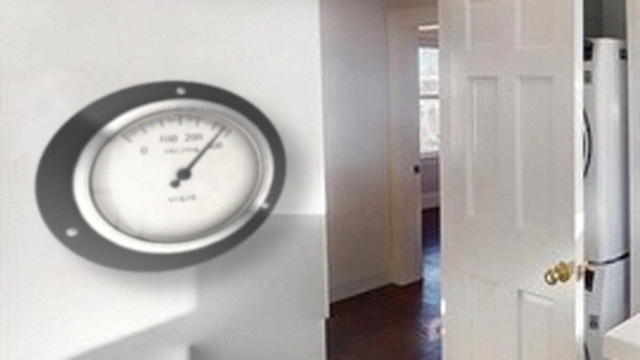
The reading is {"value": 275, "unit": "V"}
